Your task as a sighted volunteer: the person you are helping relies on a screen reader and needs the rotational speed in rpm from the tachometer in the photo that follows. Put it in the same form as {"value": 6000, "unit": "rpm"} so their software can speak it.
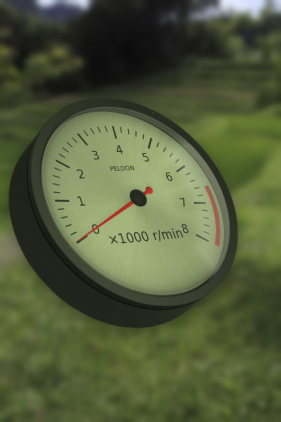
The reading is {"value": 0, "unit": "rpm"}
